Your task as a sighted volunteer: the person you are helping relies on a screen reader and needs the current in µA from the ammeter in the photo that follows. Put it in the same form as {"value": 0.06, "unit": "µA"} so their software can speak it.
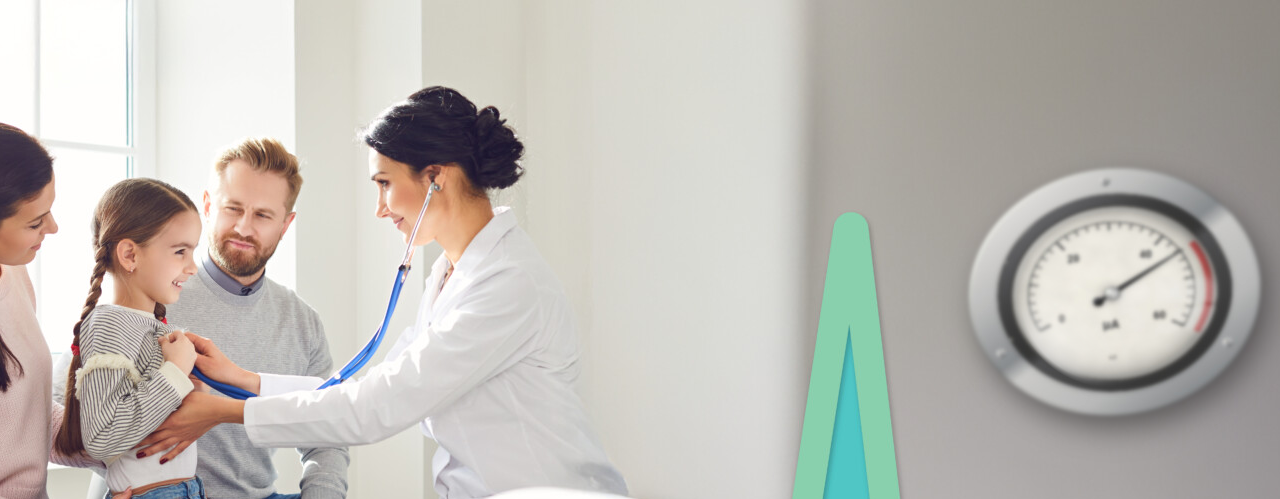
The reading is {"value": 44, "unit": "µA"}
